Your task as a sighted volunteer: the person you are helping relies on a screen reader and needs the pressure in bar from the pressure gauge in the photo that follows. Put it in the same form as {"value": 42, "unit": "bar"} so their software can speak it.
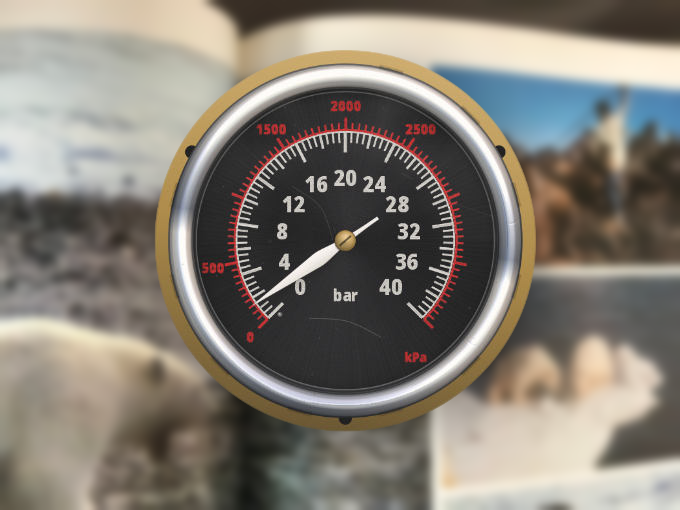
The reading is {"value": 1.5, "unit": "bar"}
